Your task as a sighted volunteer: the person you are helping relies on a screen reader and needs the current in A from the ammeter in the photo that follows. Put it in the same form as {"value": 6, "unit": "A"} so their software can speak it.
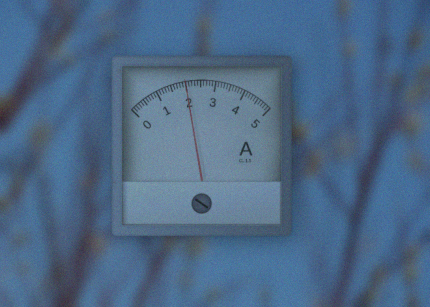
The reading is {"value": 2, "unit": "A"}
